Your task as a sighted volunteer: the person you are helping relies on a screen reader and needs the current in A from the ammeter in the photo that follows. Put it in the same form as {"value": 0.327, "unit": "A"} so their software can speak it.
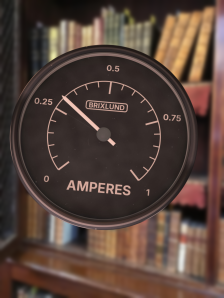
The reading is {"value": 0.3, "unit": "A"}
